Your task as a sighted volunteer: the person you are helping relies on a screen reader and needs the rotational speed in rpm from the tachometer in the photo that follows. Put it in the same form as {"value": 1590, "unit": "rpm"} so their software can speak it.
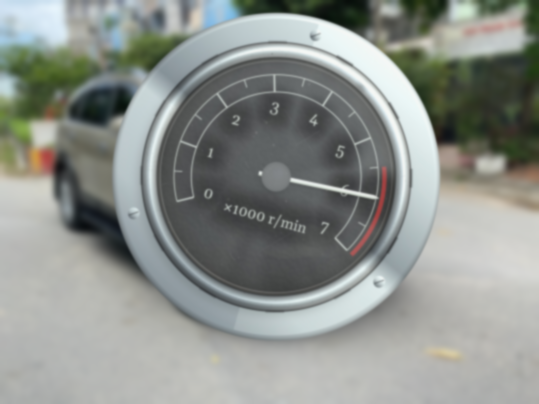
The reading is {"value": 6000, "unit": "rpm"}
